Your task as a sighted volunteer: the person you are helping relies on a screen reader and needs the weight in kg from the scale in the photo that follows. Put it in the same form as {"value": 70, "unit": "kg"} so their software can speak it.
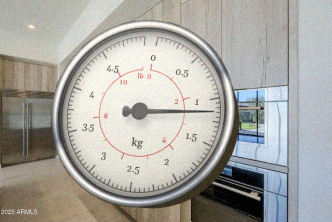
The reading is {"value": 1.15, "unit": "kg"}
